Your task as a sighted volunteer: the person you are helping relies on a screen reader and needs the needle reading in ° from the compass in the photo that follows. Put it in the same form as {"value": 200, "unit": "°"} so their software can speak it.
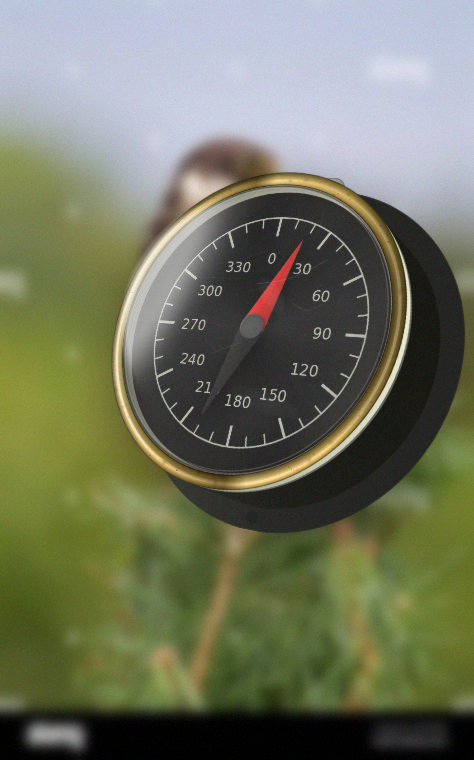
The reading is {"value": 20, "unit": "°"}
